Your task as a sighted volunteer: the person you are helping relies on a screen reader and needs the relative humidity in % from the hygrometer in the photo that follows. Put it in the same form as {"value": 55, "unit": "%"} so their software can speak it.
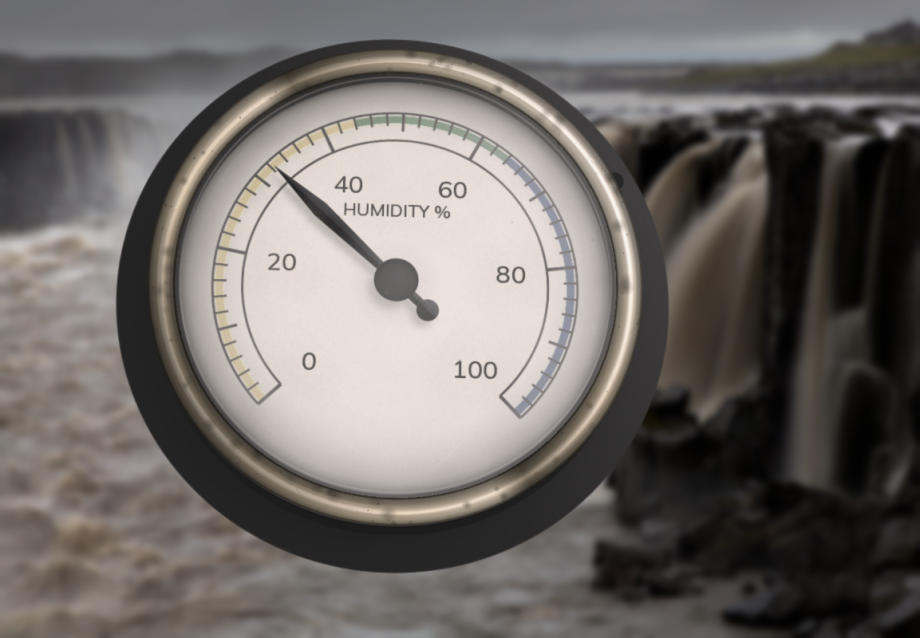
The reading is {"value": 32, "unit": "%"}
